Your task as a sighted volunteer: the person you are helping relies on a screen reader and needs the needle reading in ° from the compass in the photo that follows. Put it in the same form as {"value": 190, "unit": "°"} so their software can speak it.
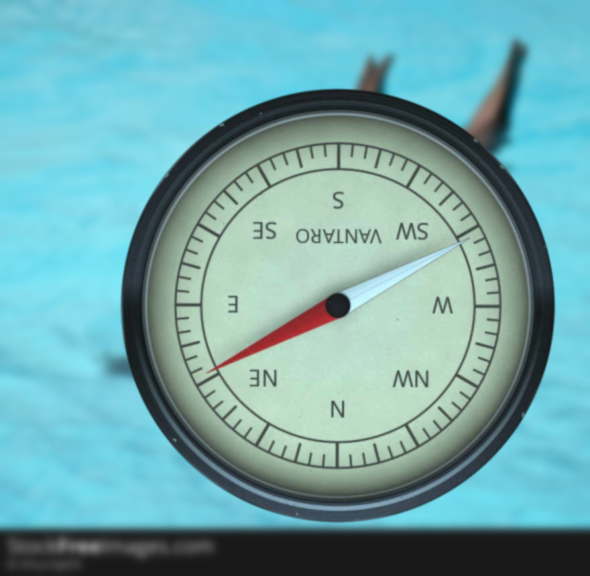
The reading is {"value": 62.5, "unit": "°"}
